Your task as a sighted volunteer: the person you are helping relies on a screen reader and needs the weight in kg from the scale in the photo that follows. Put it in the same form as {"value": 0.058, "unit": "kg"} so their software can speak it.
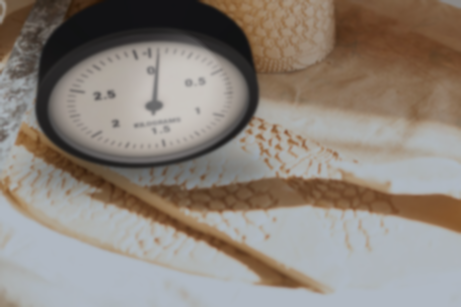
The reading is {"value": 0.05, "unit": "kg"}
